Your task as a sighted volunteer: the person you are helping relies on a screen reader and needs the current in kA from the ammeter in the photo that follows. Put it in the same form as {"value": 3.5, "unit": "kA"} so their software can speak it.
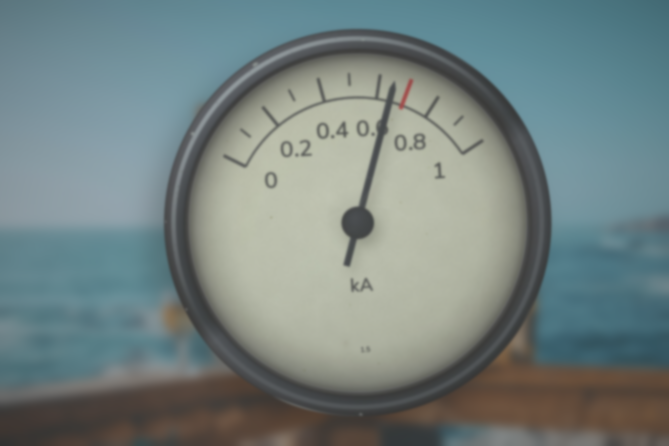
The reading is {"value": 0.65, "unit": "kA"}
